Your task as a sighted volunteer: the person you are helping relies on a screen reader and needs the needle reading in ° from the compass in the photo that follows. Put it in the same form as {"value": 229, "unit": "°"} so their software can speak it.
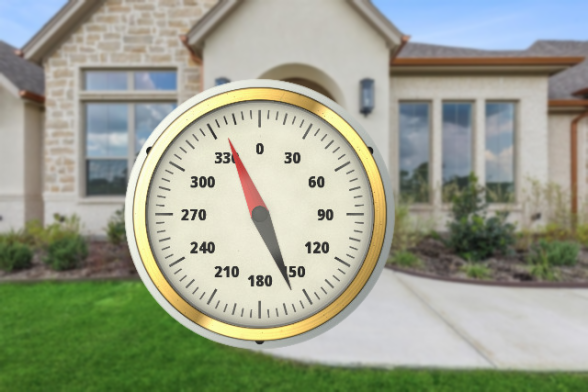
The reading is {"value": 337.5, "unit": "°"}
